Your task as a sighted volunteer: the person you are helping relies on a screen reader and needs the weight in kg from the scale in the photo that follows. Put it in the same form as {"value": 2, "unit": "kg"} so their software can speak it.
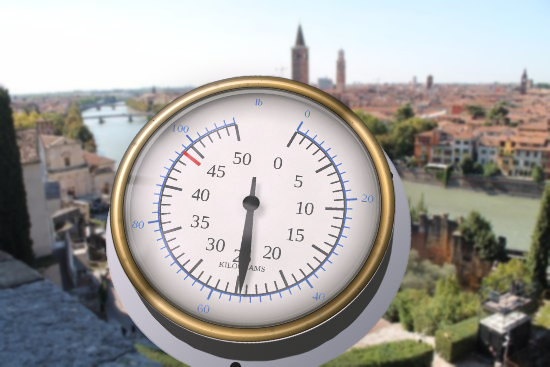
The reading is {"value": 24.5, "unit": "kg"}
